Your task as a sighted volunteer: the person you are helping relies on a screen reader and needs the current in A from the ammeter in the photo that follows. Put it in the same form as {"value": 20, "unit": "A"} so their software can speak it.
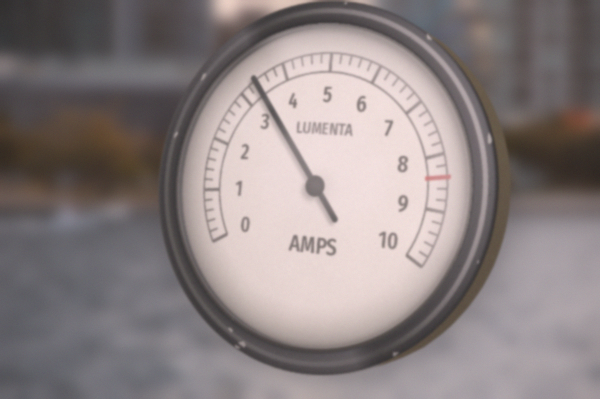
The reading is {"value": 3.4, "unit": "A"}
